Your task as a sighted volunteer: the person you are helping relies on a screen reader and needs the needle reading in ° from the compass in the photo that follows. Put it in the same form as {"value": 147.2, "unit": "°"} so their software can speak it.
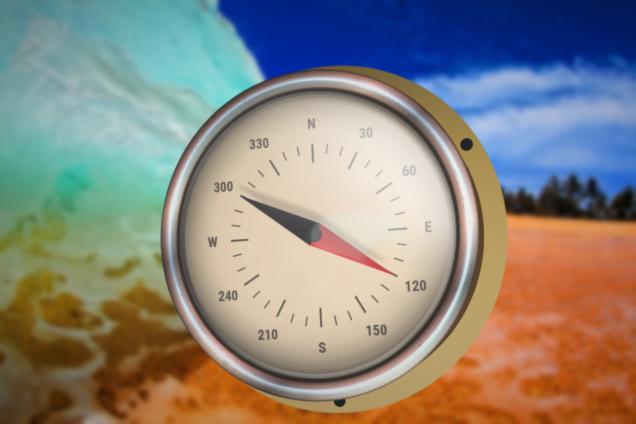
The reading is {"value": 120, "unit": "°"}
